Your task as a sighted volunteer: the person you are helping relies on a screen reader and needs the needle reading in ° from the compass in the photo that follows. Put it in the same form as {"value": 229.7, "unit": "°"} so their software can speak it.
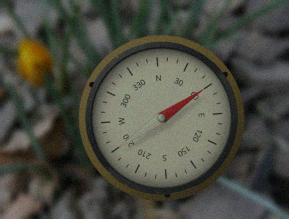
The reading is {"value": 60, "unit": "°"}
